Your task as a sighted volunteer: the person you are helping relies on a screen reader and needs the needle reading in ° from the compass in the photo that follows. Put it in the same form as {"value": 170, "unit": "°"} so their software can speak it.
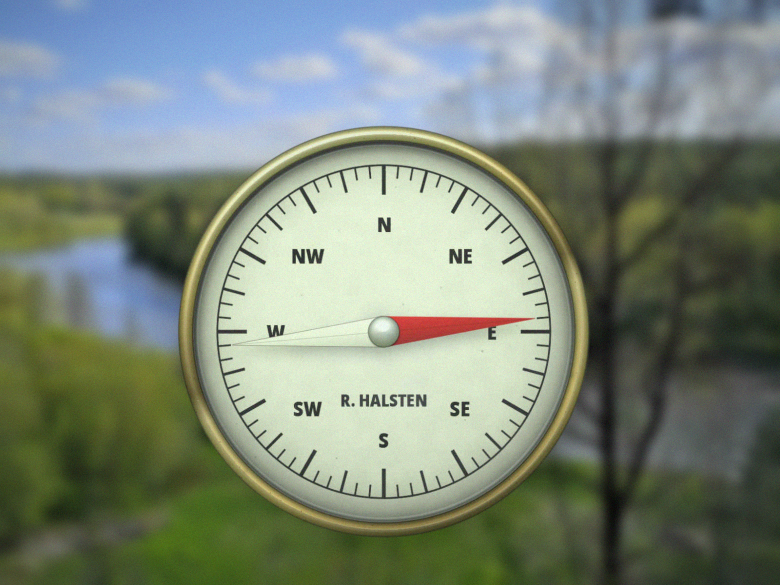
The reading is {"value": 85, "unit": "°"}
